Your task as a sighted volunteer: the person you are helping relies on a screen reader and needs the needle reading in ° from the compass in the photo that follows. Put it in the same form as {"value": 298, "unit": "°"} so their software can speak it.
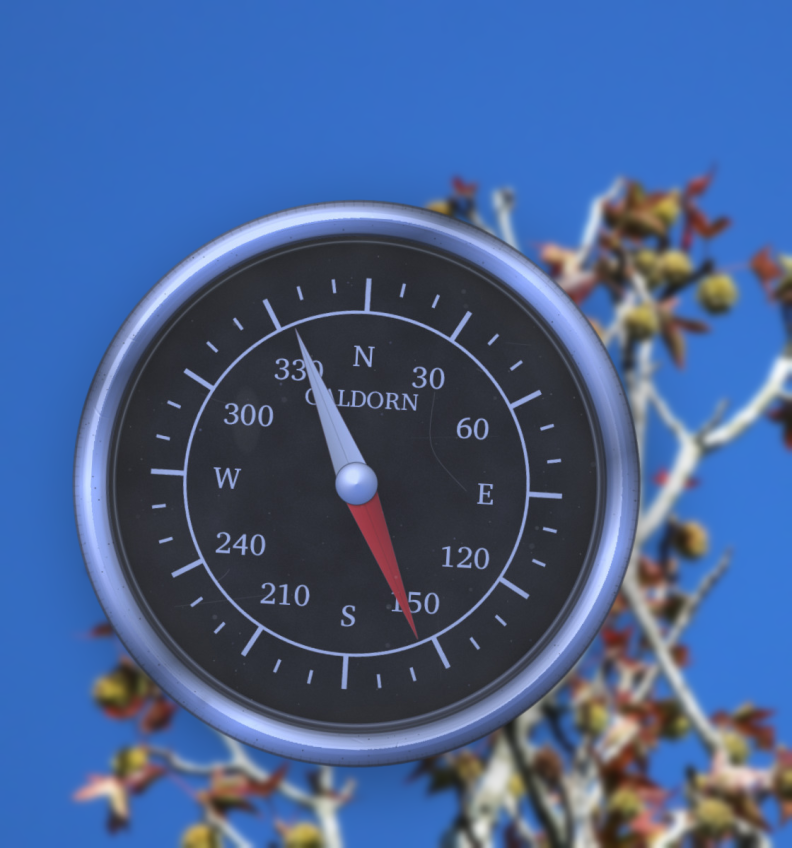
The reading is {"value": 155, "unit": "°"}
